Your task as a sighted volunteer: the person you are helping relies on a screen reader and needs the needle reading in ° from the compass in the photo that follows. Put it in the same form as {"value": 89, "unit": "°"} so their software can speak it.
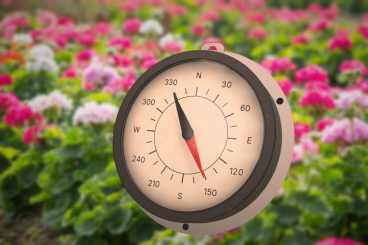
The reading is {"value": 150, "unit": "°"}
